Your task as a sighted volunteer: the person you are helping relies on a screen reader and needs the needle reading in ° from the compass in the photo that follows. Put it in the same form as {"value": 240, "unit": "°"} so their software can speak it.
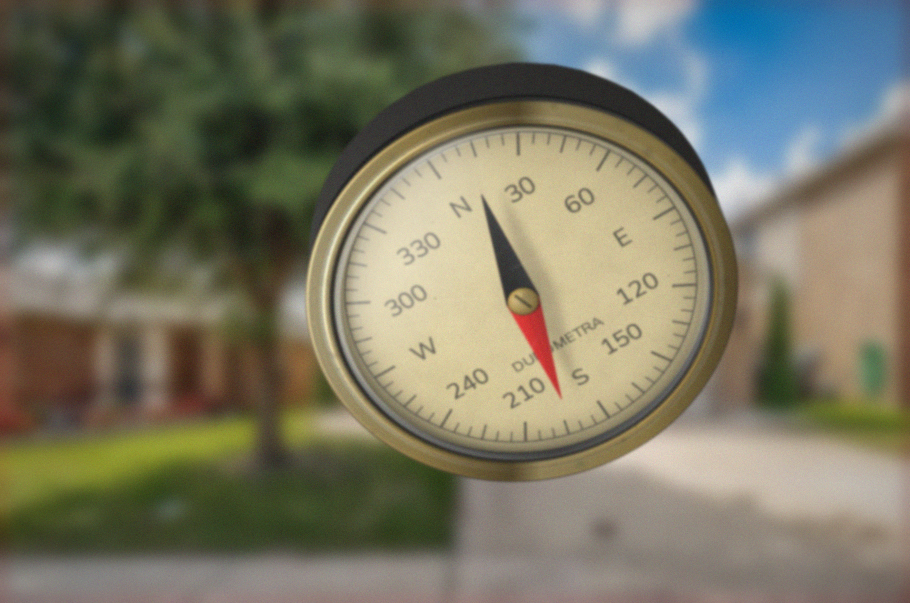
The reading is {"value": 192.5, "unit": "°"}
